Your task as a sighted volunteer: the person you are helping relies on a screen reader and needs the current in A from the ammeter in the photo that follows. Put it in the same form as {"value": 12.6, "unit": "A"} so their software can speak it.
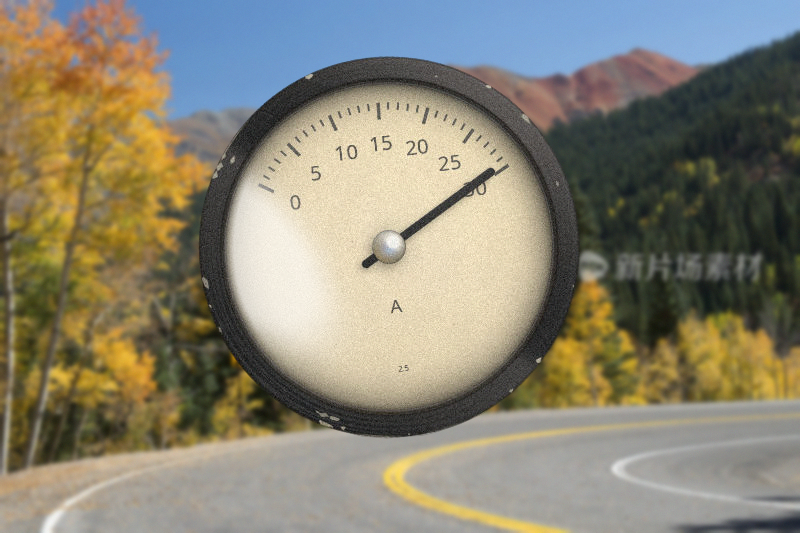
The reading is {"value": 29.5, "unit": "A"}
